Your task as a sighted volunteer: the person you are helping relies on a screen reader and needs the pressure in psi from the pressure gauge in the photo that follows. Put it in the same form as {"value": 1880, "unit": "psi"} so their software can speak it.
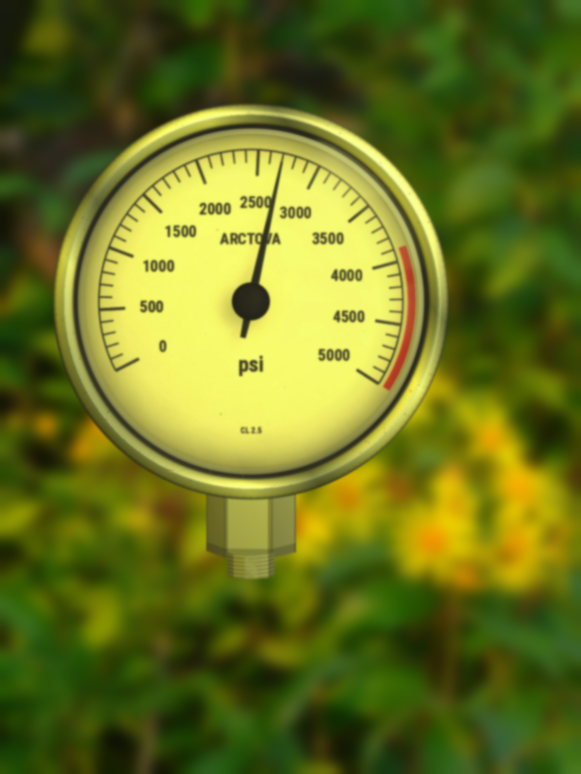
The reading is {"value": 2700, "unit": "psi"}
